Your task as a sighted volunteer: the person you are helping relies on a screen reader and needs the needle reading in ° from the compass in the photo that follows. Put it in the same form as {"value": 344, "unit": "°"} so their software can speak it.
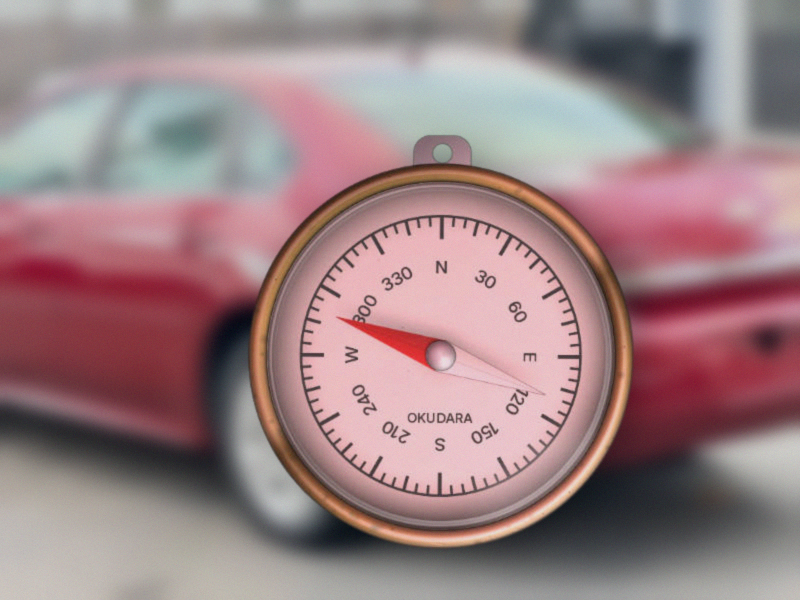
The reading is {"value": 290, "unit": "°"}
